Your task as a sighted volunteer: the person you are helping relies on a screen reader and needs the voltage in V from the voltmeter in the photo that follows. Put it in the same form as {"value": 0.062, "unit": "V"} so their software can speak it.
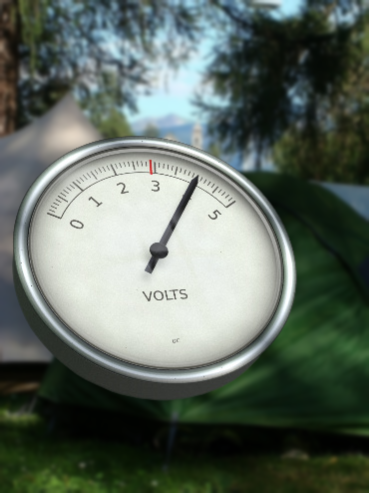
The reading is {"value": 4, "unit": "V"}
